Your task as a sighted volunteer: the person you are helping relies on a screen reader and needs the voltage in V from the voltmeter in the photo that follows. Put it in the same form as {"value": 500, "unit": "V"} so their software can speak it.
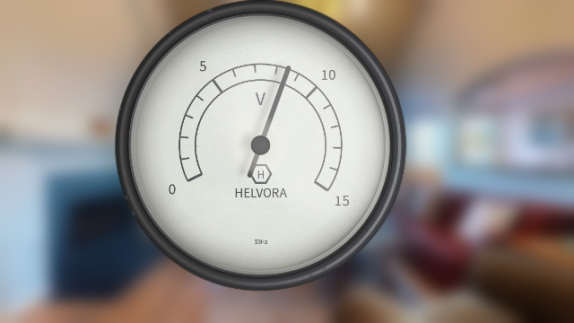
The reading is {"value": 8.5, "unit": "V"}
